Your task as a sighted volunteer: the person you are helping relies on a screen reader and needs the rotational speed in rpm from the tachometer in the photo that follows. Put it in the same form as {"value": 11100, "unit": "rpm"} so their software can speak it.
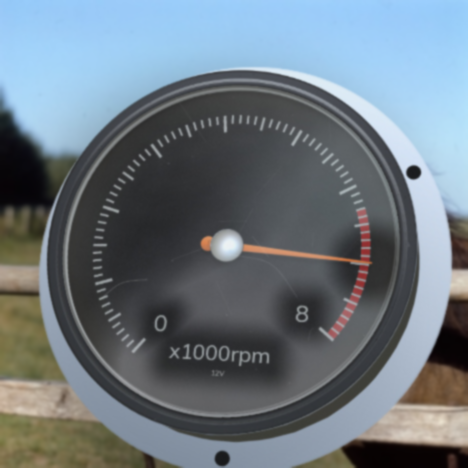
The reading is {"value": 7000, "unit": "rpm"}
